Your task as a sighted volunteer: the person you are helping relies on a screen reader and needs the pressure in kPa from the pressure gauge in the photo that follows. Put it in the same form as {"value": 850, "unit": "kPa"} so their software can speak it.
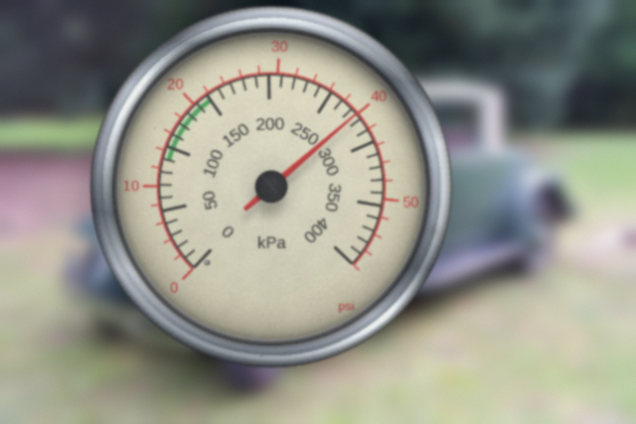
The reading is {"value": 275, "unit": "kPa"}
